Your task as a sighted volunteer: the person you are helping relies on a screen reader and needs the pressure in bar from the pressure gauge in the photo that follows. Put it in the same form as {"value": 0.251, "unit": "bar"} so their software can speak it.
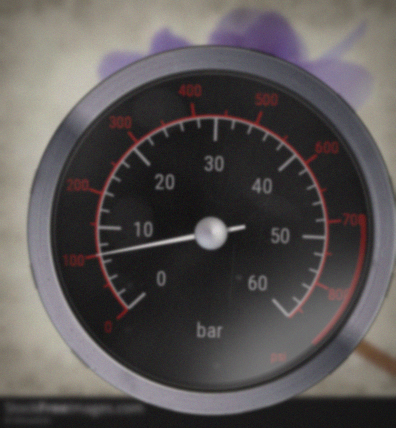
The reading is {"value": 7, "unit": "bar"}
